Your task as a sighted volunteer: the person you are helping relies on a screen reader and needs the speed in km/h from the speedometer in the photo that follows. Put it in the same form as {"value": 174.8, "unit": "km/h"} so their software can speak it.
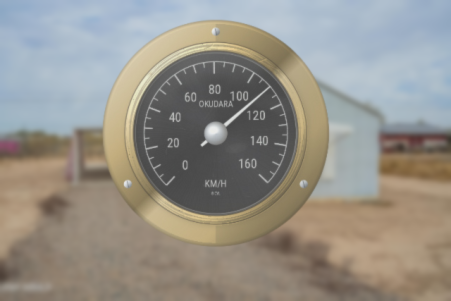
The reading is {"value": 110, "unit": "km/h"}
